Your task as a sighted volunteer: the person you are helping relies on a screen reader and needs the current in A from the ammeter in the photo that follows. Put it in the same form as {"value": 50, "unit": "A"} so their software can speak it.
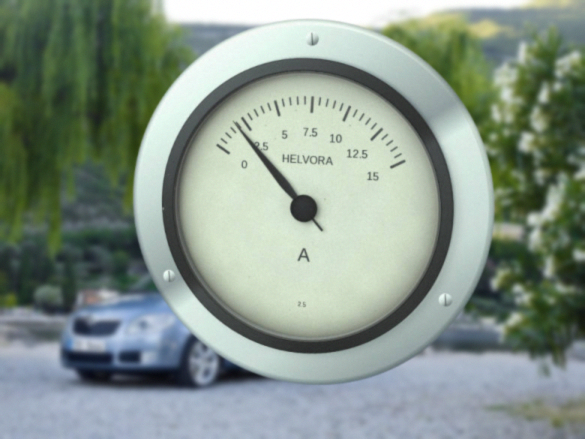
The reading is {"value": 2, "unit": "A"}
